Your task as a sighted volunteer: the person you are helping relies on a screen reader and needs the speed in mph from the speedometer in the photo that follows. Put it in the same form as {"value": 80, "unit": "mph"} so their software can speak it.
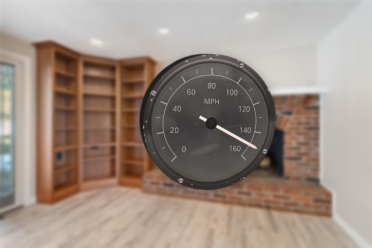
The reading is {"value": 150, "unit": "mph"}
